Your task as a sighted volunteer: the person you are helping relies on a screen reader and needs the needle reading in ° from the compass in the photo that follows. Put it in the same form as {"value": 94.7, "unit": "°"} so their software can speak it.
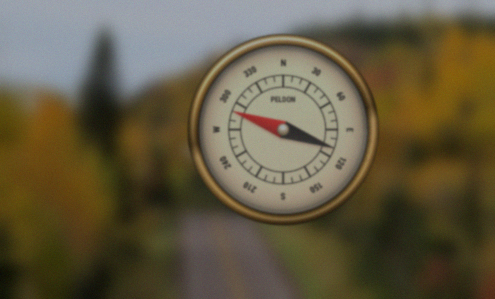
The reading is {"value": 290, "unit": "°"}
